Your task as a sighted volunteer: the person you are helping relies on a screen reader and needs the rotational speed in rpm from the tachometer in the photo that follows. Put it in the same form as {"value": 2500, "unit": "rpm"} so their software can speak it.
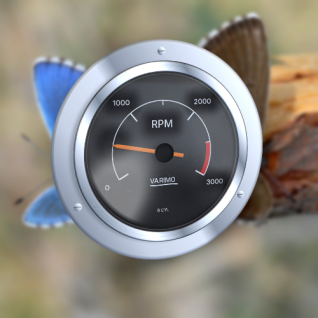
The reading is {"value": 500, "unit": "rpm"}
